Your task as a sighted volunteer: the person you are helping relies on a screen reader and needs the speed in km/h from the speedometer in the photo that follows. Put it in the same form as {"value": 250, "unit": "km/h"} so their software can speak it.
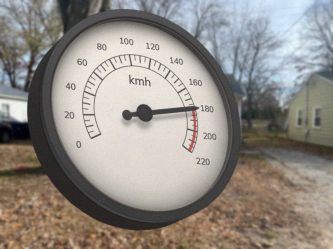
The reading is {"value": 180, "unit": "km/h"}
